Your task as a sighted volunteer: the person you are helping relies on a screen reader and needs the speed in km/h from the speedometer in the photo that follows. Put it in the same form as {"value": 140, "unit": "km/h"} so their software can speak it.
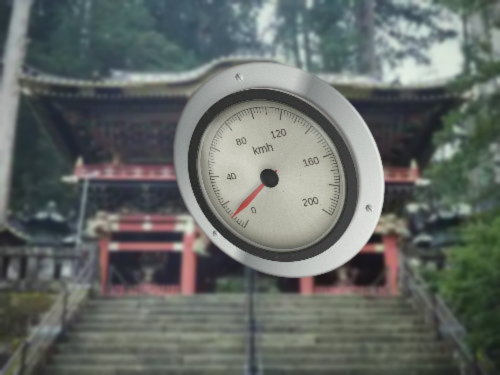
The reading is {"value": 10, "unit": "km/h"}
